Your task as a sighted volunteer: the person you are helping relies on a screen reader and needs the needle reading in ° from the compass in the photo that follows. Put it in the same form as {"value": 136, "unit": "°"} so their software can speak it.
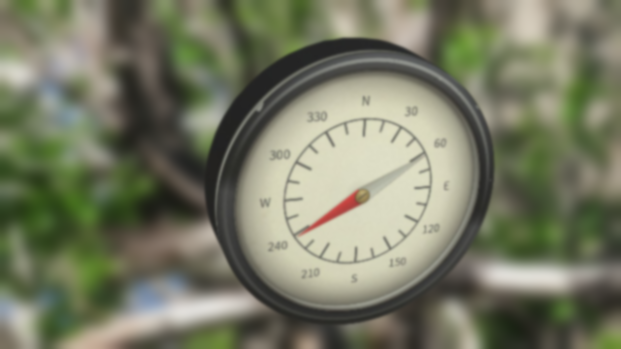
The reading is {"value": 240, "unit": "°"}
